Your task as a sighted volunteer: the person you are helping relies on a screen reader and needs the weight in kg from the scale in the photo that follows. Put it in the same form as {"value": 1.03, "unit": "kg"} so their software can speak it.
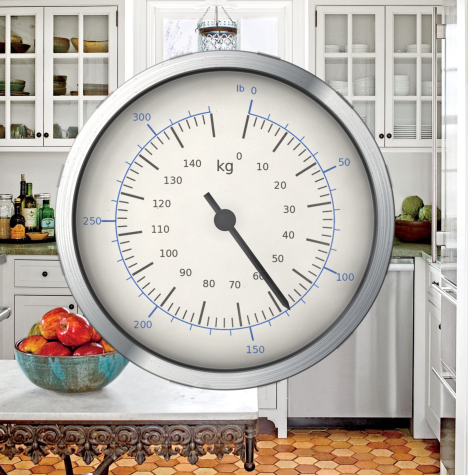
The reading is {"value": 58, "unit": "kg"}
